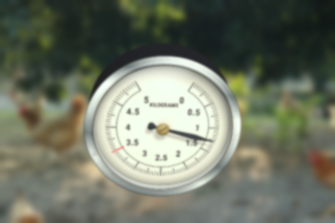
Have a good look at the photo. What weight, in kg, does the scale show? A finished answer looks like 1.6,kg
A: 1.25,kg
